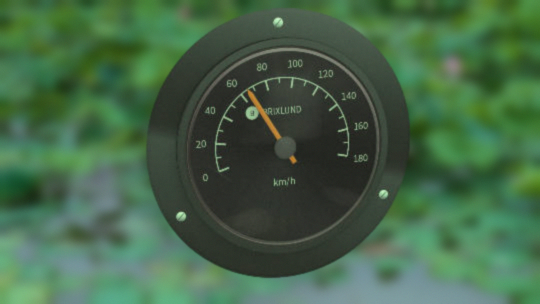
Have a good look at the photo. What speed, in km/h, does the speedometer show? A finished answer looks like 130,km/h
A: 65,km/h
